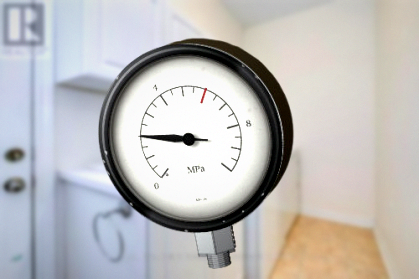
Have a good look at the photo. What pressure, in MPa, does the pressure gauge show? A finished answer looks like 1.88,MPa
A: 2,MPa
